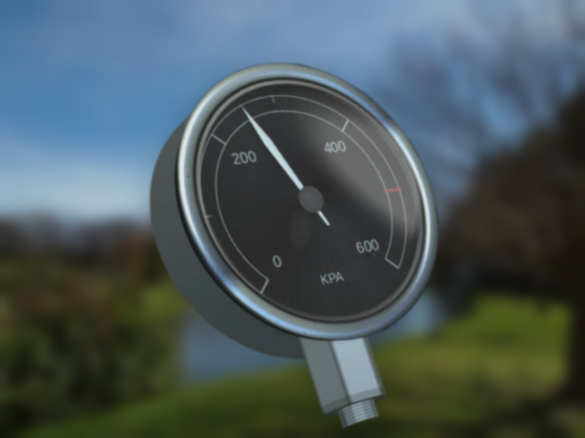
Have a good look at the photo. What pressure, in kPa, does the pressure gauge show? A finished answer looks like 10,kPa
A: 250,kPa
